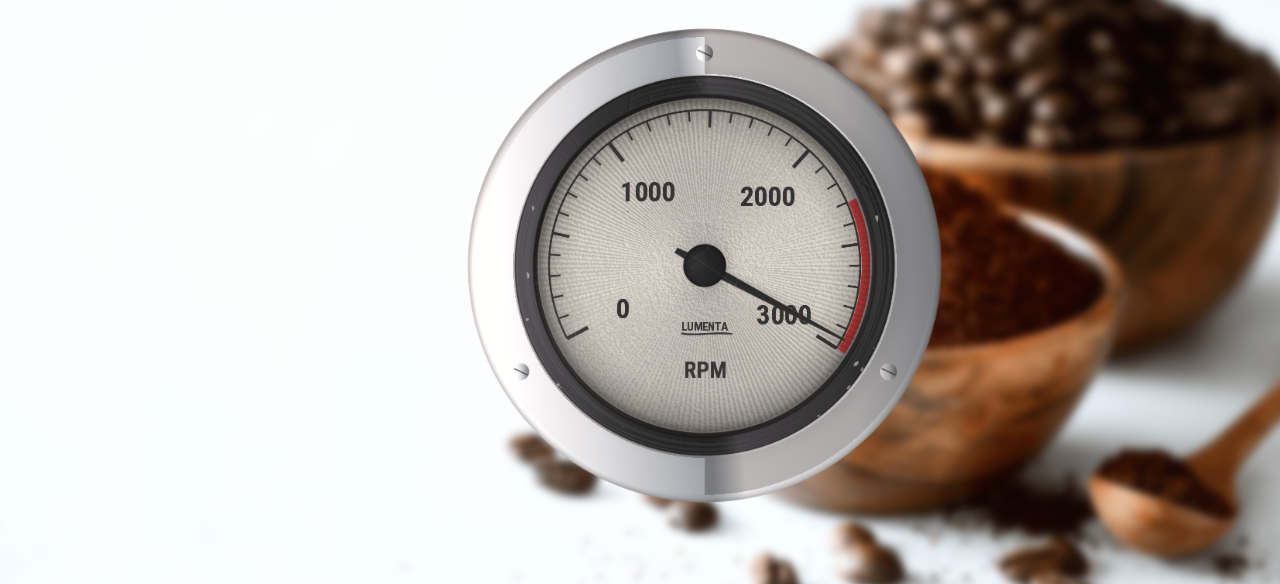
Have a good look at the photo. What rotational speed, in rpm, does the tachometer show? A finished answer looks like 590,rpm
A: 2950,rpm
